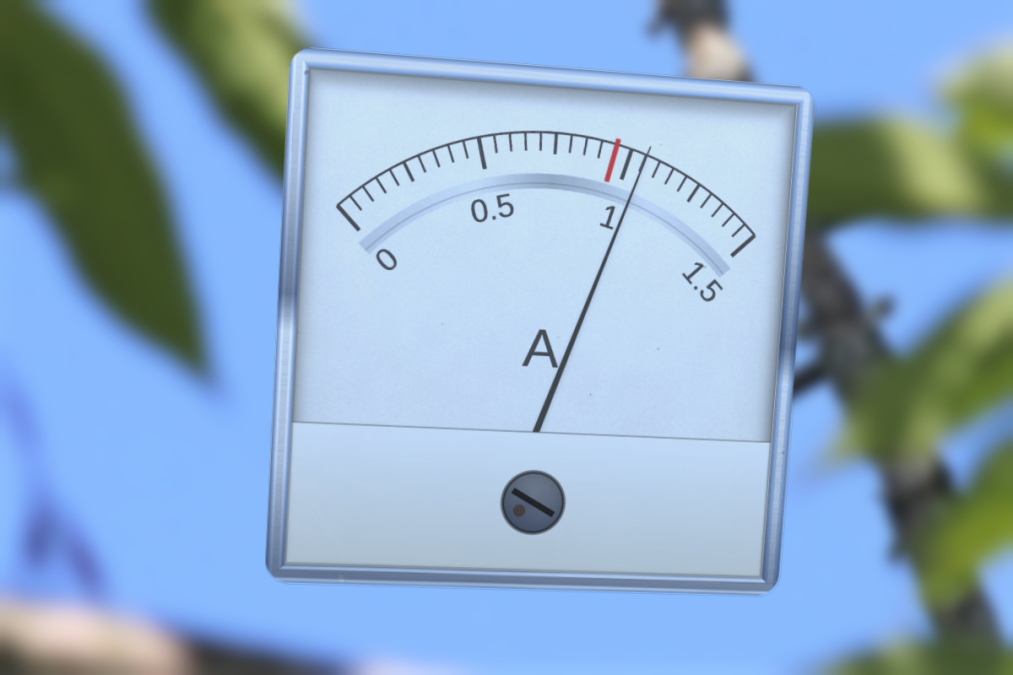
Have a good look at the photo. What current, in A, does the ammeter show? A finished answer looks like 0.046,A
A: 1.05,A
